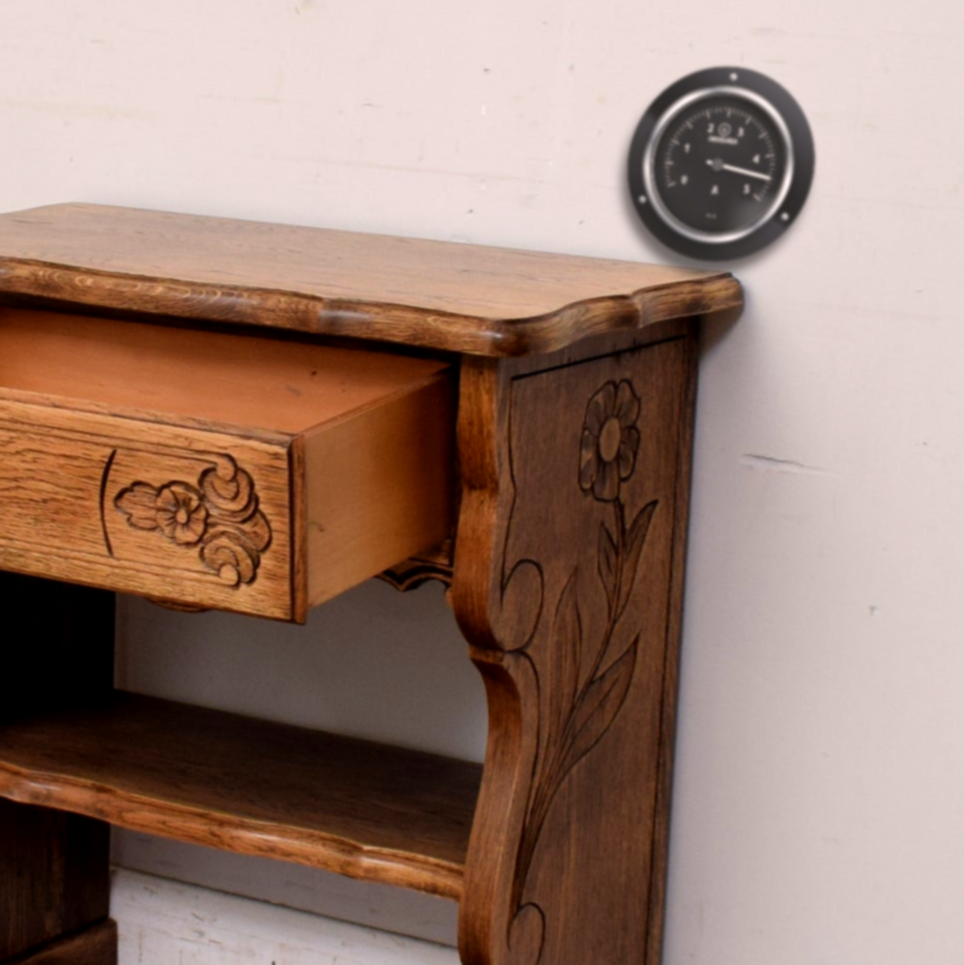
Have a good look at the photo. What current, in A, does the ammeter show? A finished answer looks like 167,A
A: 4.5,A
